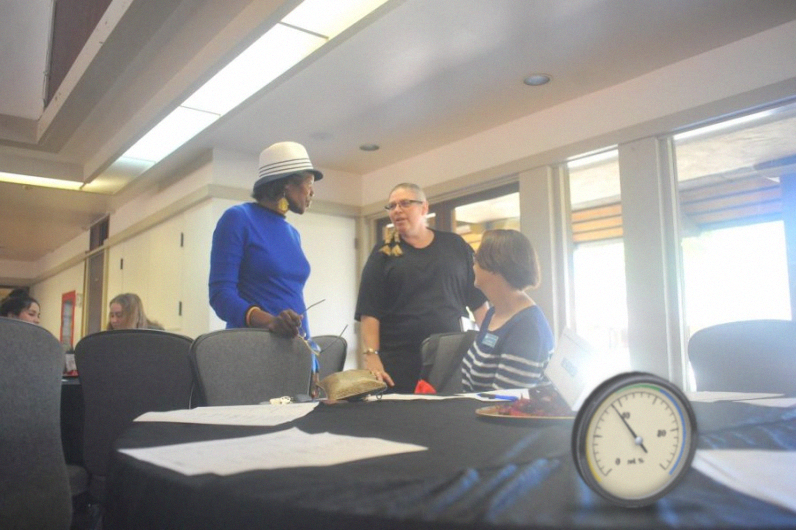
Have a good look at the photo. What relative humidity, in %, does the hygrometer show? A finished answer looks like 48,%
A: 36,%
